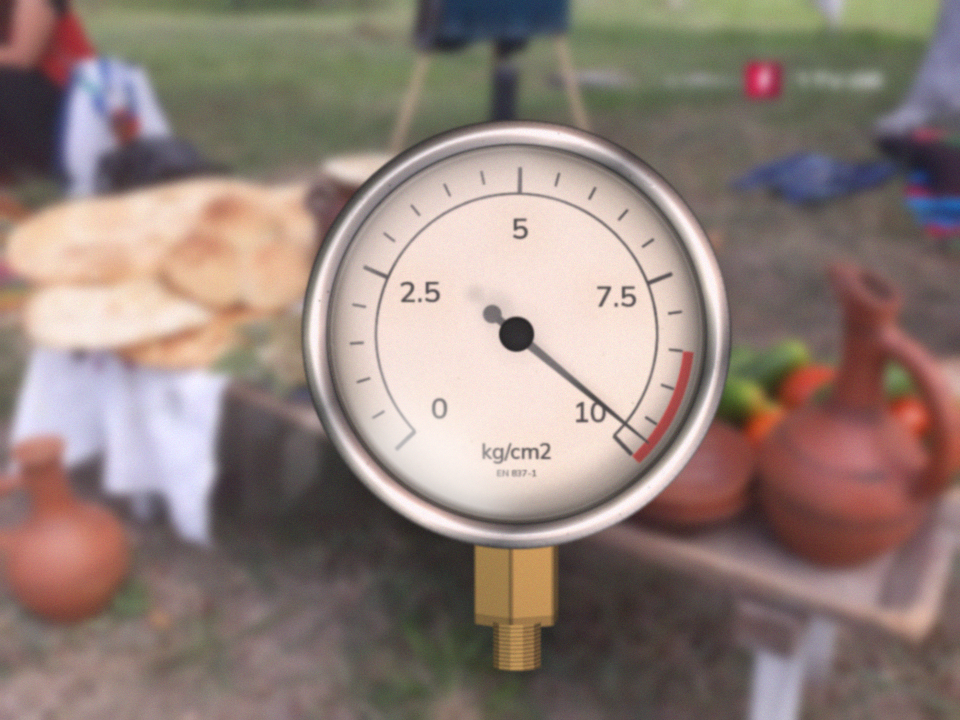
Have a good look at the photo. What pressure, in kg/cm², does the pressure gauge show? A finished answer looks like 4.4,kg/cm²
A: 9.75,kg/cm²
